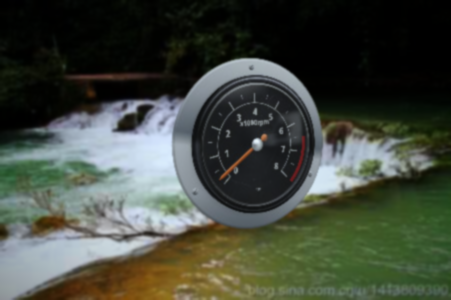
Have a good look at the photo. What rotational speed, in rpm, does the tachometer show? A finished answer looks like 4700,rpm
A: 250,rpm
